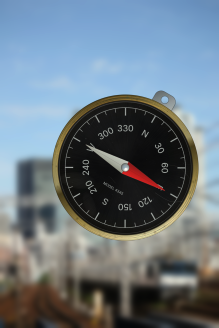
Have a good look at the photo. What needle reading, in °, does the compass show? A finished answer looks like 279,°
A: 90,°
